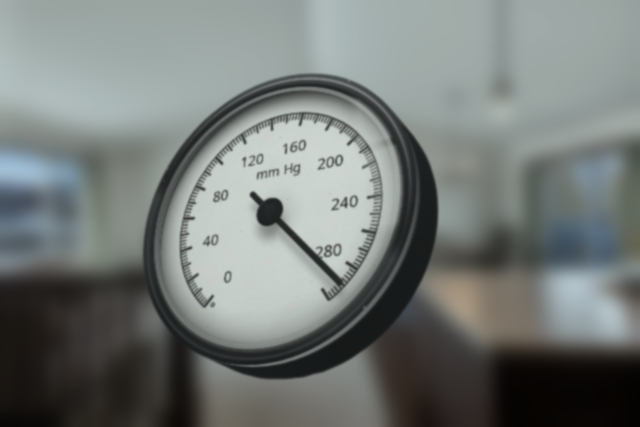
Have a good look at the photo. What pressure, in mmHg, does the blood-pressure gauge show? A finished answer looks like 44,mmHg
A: 290,mmHg
